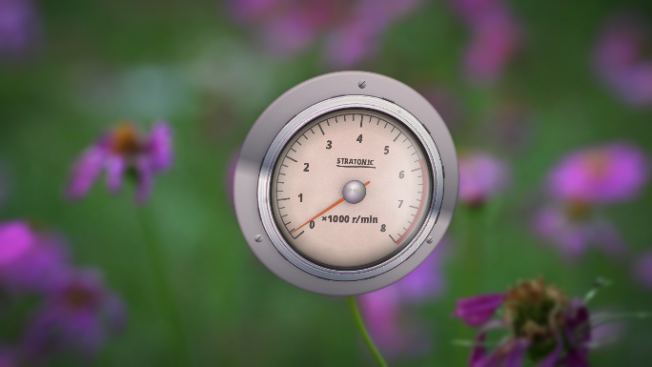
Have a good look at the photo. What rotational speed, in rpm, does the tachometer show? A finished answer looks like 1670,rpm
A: 200,rpm
